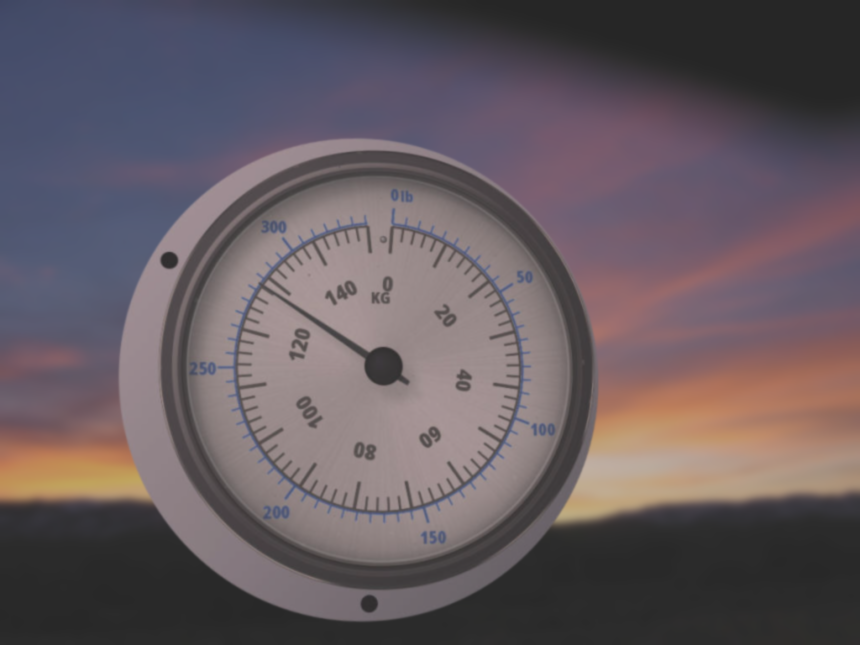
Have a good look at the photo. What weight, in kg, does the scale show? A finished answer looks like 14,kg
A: 128,kg
